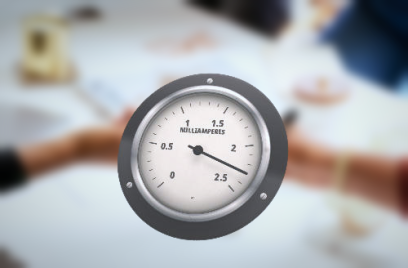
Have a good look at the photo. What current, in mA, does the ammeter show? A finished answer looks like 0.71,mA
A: 2.3,mA
